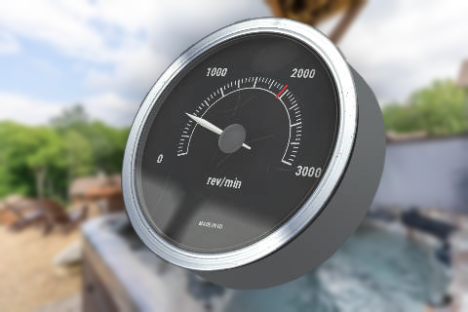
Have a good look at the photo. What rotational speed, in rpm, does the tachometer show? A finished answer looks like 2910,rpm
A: 500,rpm
